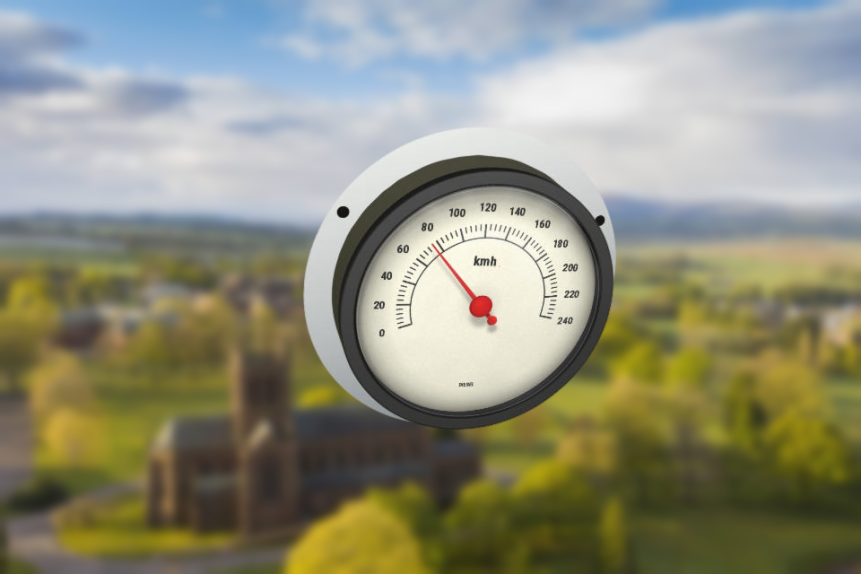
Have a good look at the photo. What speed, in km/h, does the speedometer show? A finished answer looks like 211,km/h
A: 76,km/h
